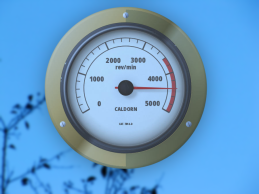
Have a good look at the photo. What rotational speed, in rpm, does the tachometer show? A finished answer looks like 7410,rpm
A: 4400,rpm
